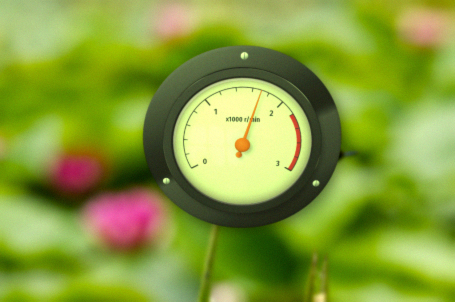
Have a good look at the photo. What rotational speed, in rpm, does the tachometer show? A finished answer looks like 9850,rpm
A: 1700,rpm
